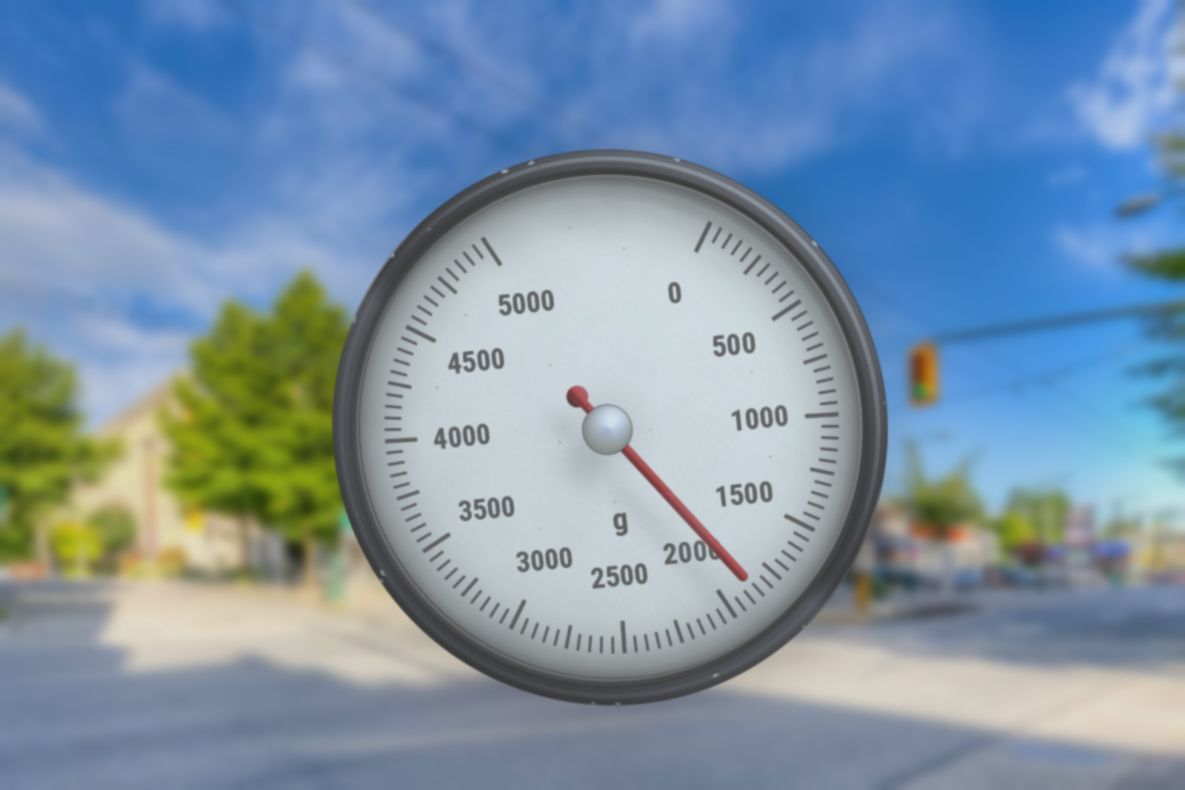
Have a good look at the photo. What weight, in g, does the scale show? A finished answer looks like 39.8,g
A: 1850,g
